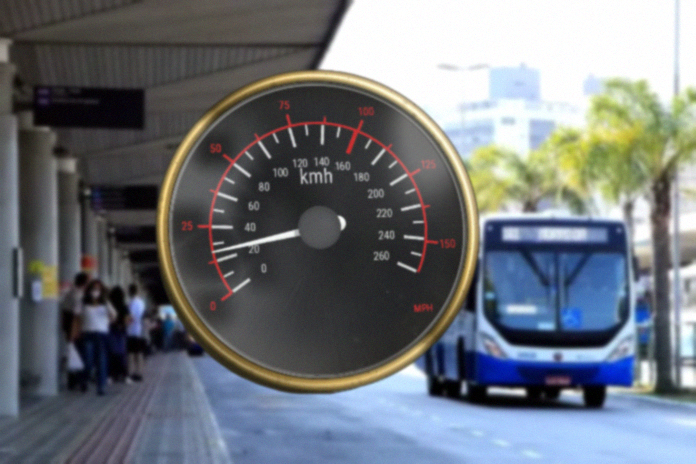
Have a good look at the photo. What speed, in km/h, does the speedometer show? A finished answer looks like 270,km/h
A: 25,km/h
